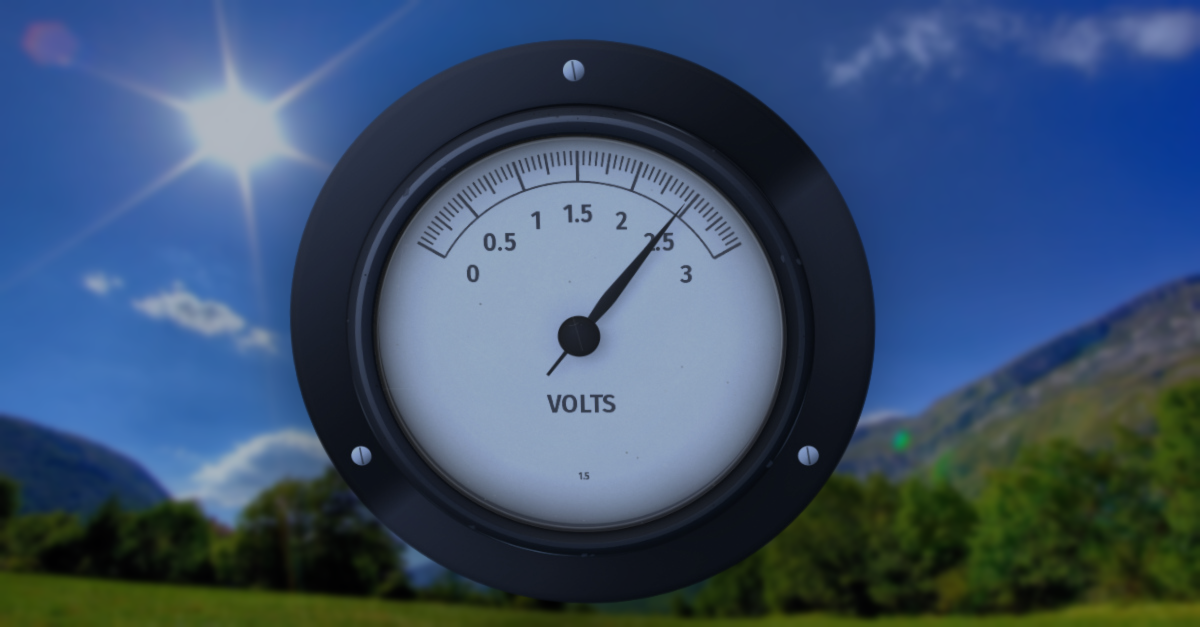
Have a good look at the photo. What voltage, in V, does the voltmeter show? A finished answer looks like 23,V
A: 2.45,V
